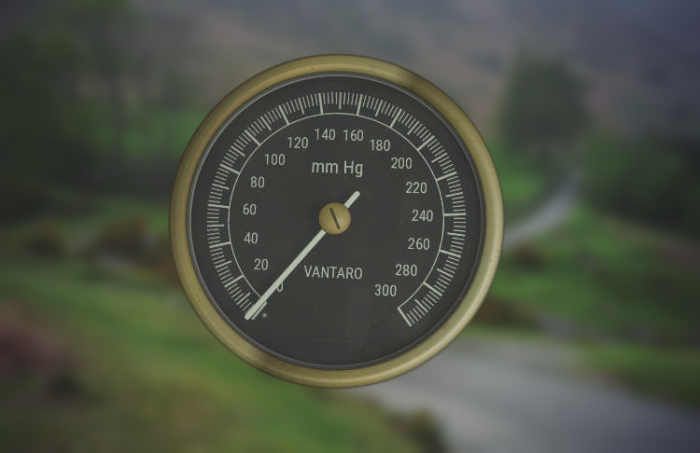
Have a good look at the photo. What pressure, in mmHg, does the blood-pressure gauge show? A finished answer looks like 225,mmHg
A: 2,mmHg
